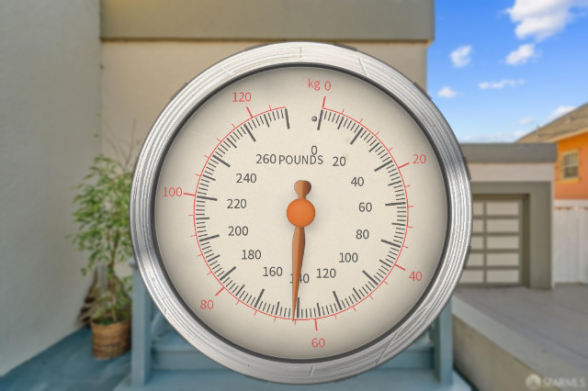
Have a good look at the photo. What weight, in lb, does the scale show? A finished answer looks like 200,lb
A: 142,lb
